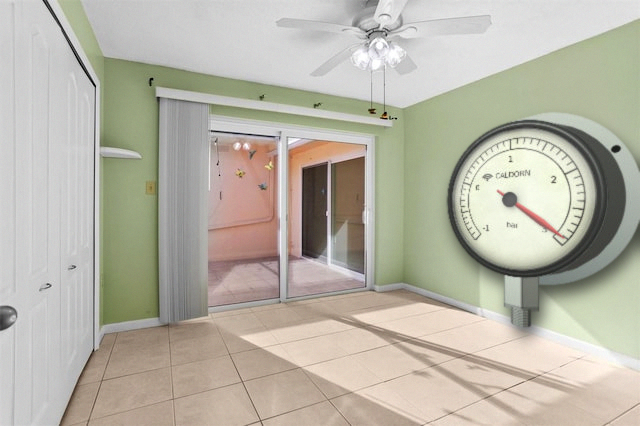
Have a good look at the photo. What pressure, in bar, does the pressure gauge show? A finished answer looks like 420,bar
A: 2.9,bar
